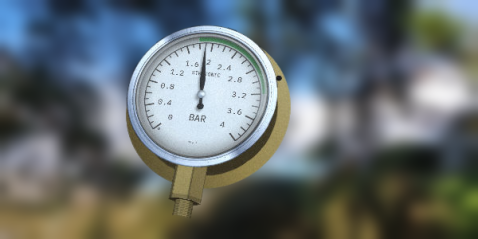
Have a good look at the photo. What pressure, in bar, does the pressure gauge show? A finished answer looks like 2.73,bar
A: 1.9,bar
